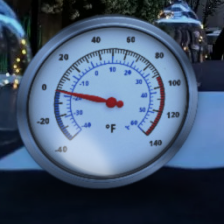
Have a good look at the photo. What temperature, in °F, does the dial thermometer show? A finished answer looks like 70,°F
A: 0,°F
